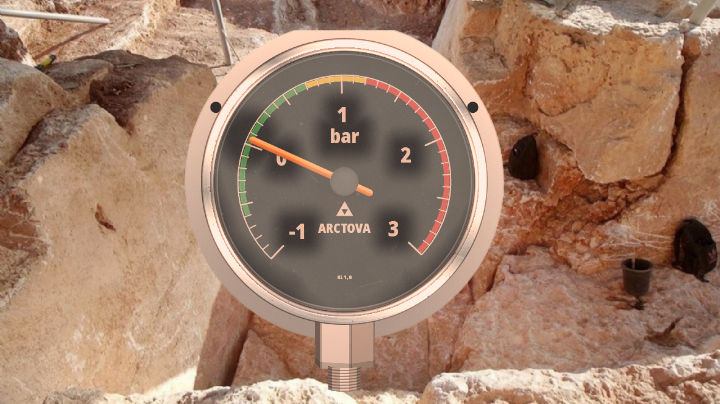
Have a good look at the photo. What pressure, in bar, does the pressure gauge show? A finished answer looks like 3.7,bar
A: 0.05,bar
